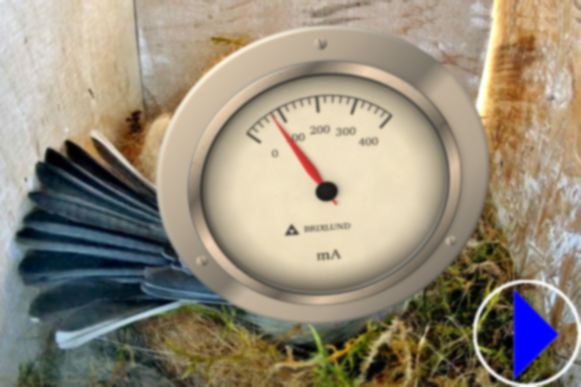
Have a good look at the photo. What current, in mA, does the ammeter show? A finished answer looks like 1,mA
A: 80,mA
